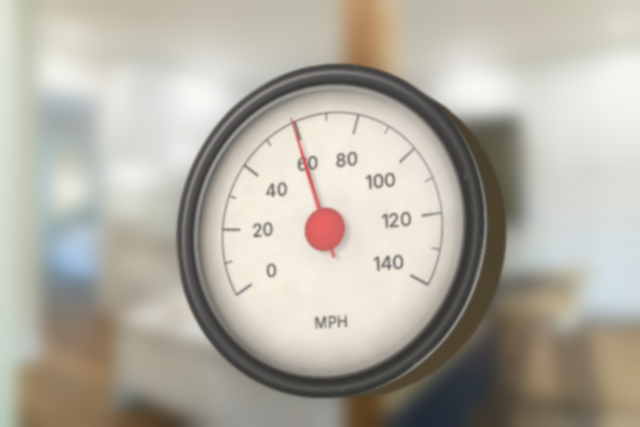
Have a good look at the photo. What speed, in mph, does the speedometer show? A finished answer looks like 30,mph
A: 60,mph
